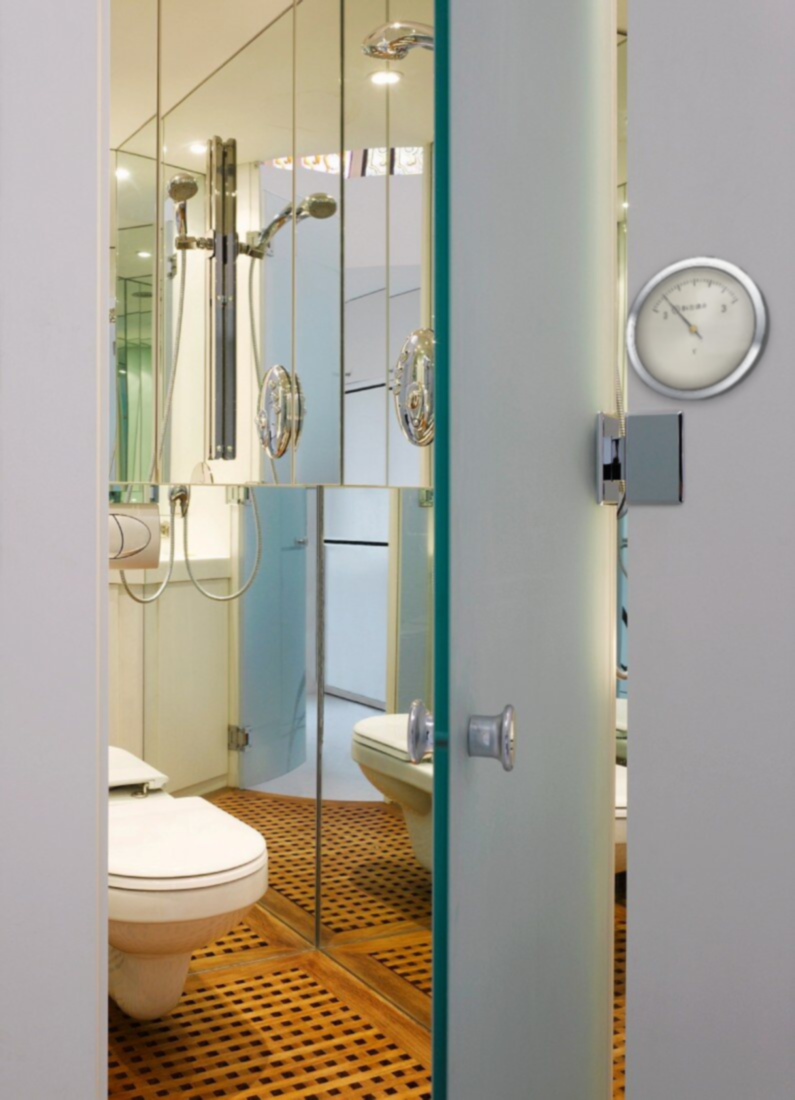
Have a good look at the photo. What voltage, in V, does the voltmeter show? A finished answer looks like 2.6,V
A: 0.5,V
